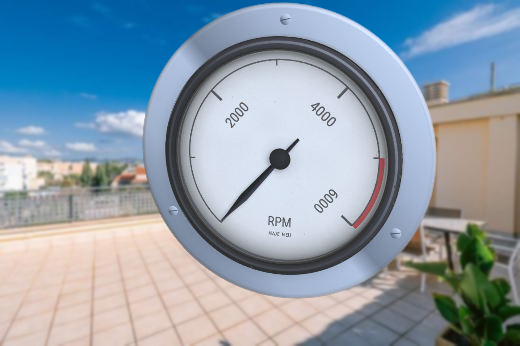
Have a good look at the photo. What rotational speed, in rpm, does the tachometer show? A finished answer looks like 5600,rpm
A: 0,rpm
